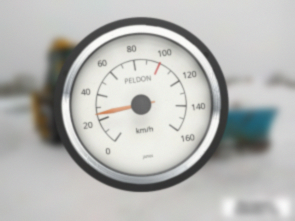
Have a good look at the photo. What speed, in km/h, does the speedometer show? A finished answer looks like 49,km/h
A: 25,km/h
